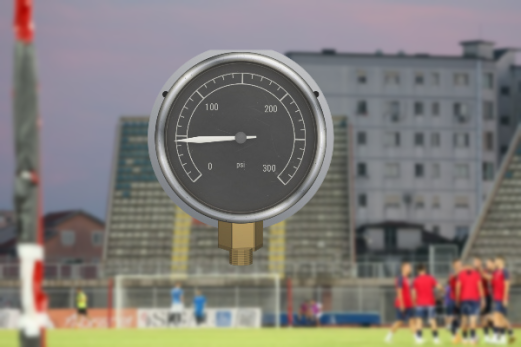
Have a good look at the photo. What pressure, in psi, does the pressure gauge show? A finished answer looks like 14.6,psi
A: 45,psi
